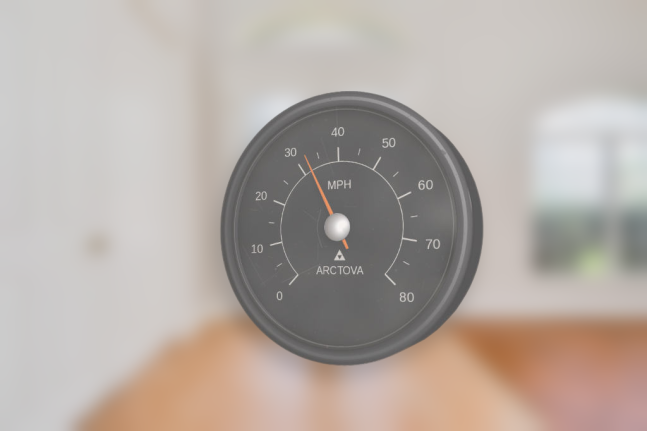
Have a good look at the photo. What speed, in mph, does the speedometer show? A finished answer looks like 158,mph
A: 32.5,mph
